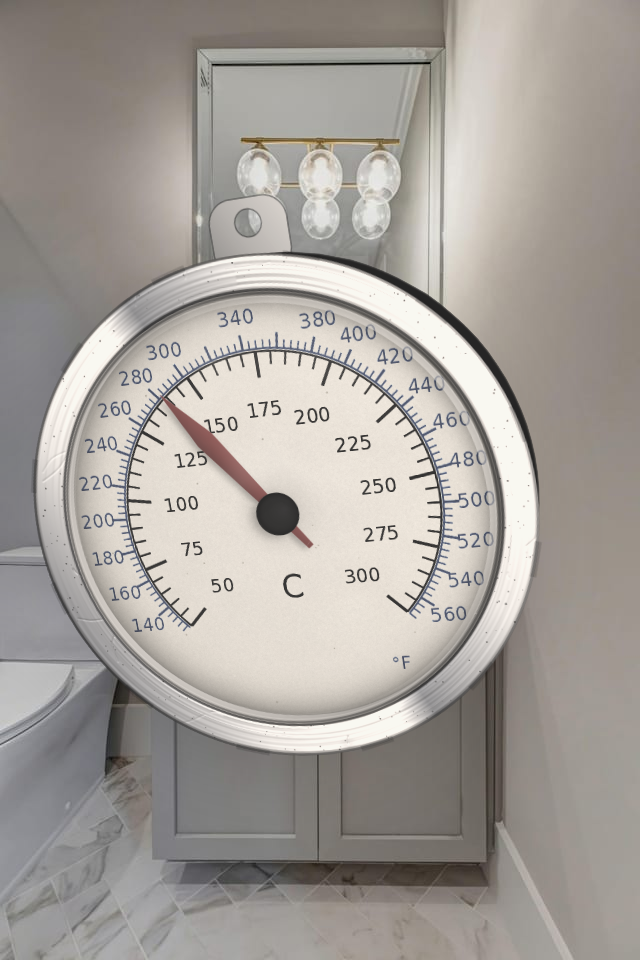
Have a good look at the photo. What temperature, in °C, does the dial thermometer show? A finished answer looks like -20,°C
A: 140,°C
